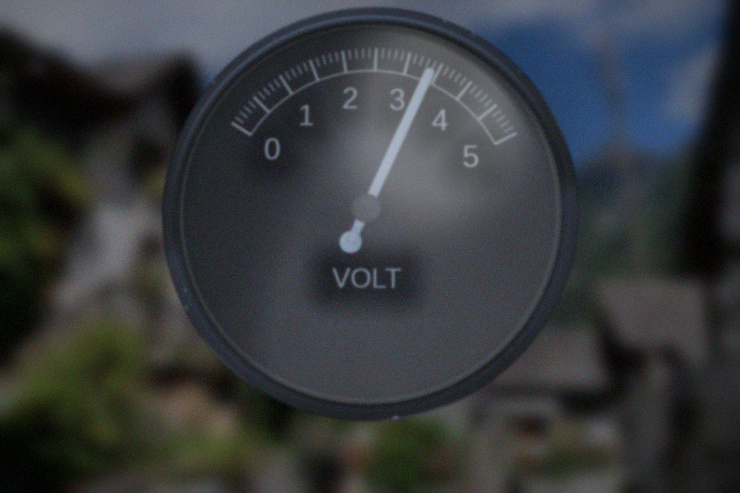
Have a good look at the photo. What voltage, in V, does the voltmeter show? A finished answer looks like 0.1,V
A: 3.4,V
